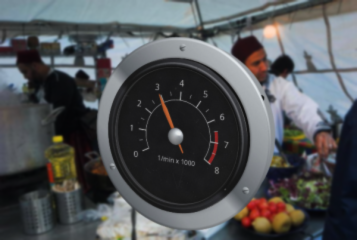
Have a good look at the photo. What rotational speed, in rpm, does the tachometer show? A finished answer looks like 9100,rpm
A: 3000,rpm
